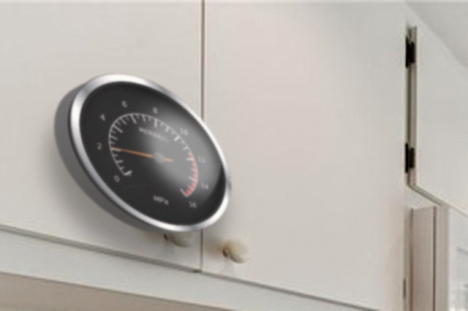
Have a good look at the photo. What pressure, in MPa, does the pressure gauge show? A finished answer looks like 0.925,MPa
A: 2,MPa
